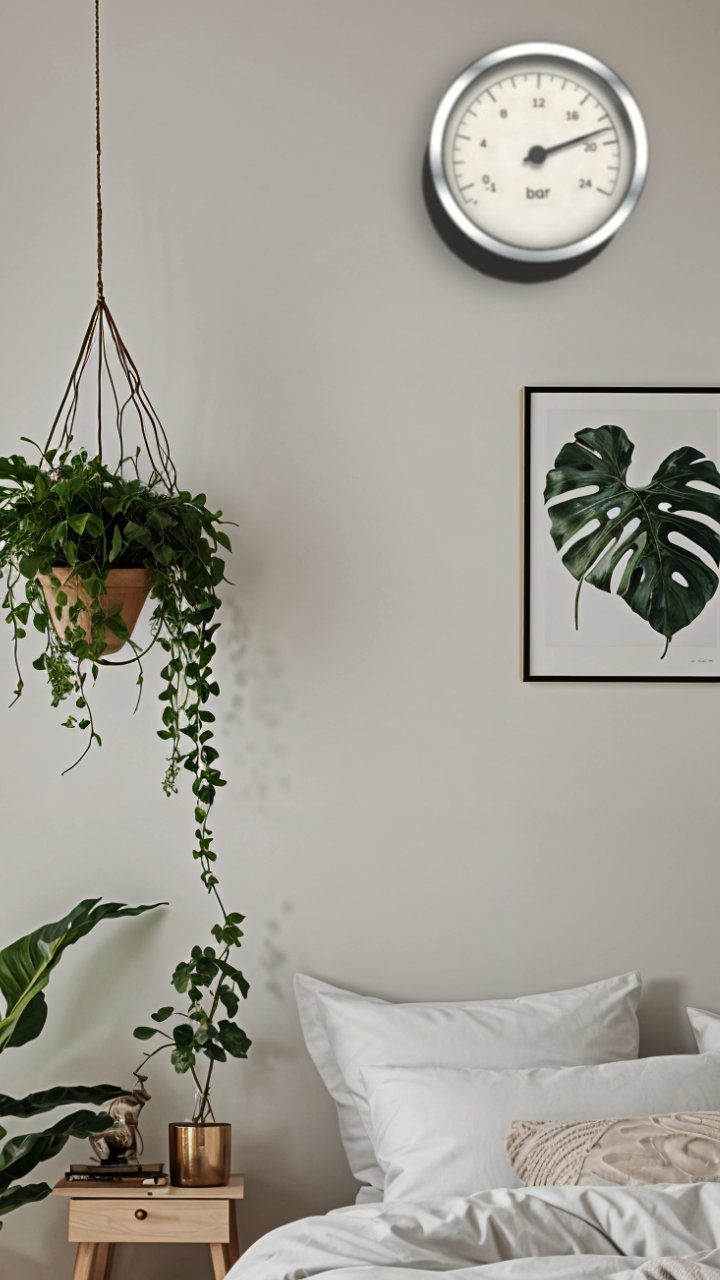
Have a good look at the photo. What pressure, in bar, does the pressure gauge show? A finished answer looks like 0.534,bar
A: 19,bar
